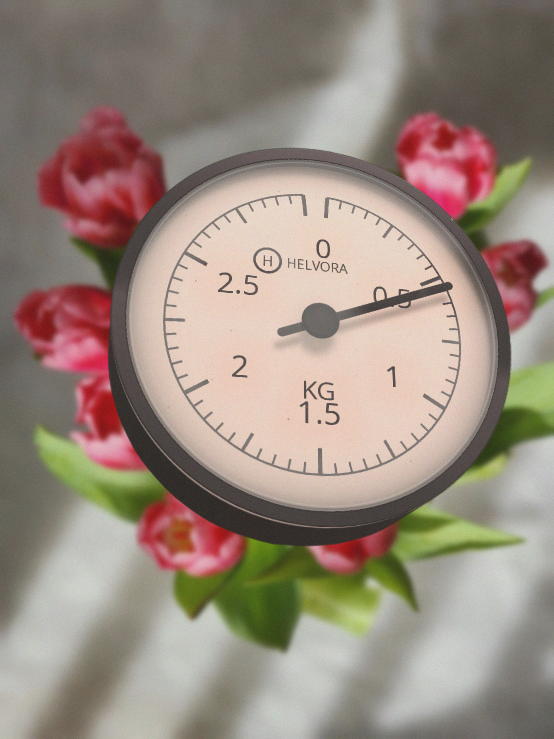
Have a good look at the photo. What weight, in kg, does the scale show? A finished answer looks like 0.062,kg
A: 0.55,kg
